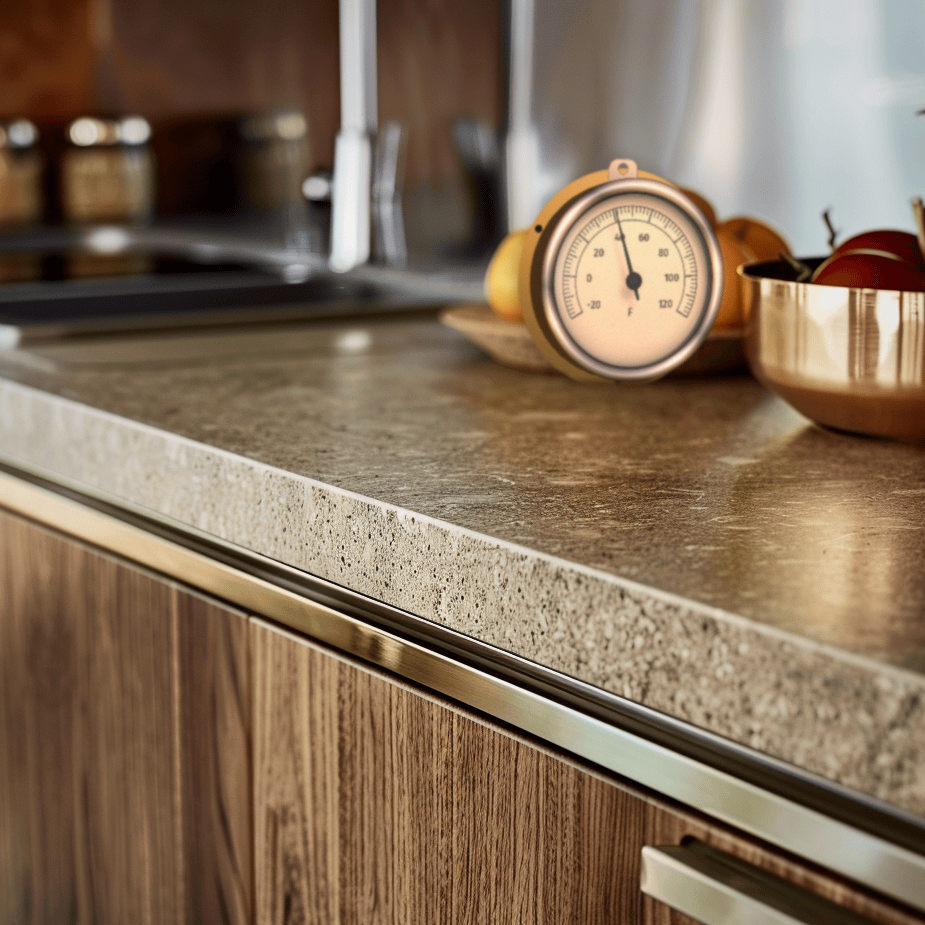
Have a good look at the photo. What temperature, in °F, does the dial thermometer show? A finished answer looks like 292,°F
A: 40,°F
